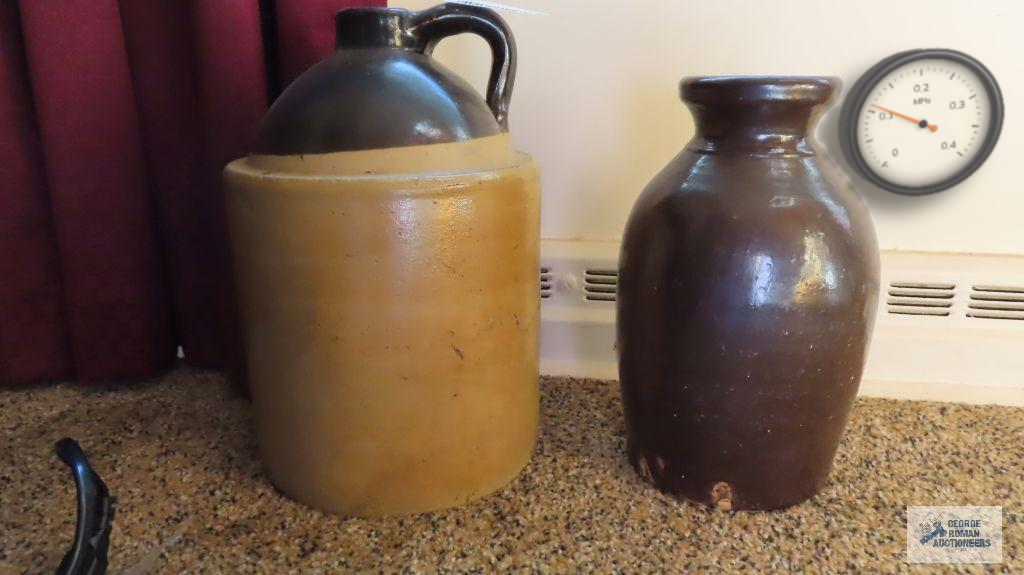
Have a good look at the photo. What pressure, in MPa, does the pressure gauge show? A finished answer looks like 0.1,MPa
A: 0.11,MPa
